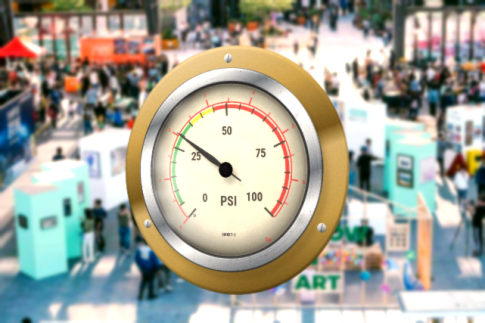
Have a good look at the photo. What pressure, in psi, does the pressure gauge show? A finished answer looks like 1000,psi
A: 30,psi
